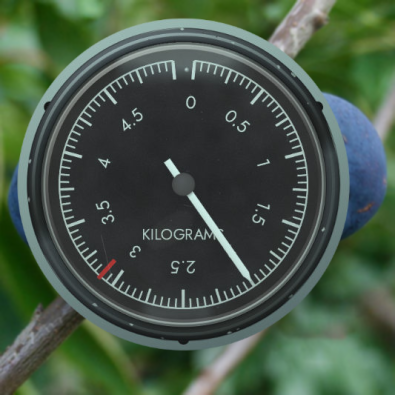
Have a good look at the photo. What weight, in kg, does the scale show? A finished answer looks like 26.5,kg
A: 2,kg
